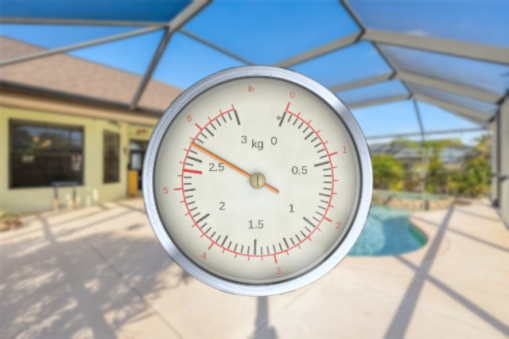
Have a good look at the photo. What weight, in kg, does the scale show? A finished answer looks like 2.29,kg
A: 2.6,kg
